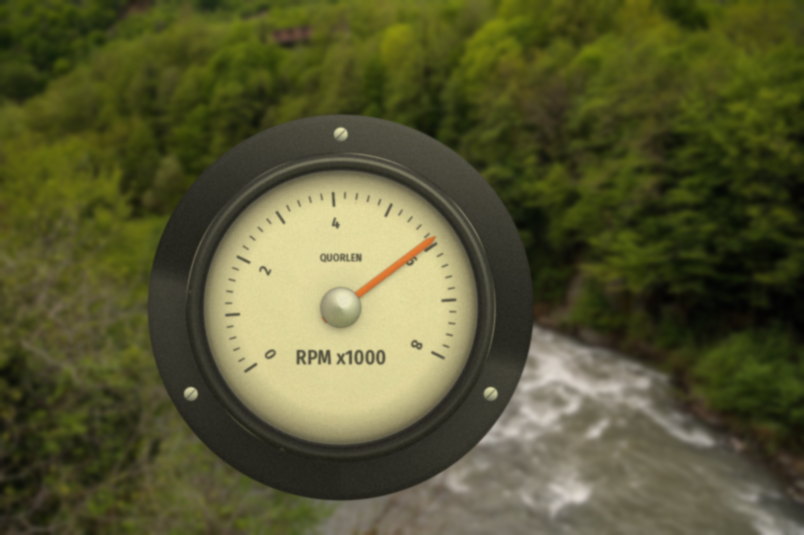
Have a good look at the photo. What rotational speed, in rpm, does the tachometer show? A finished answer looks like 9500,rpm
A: 5900,rpm
